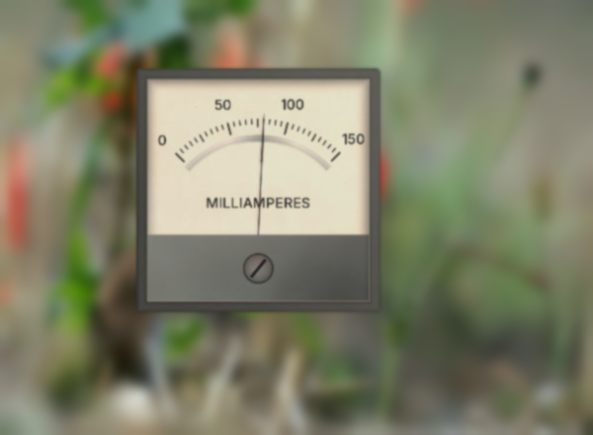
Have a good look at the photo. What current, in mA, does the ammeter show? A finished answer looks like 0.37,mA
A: 80,mA
